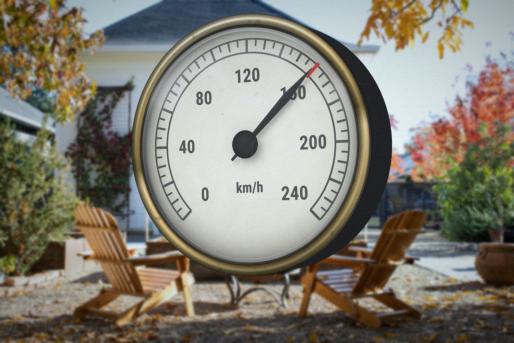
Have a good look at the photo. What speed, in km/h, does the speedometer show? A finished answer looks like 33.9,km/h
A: 160,km/h
